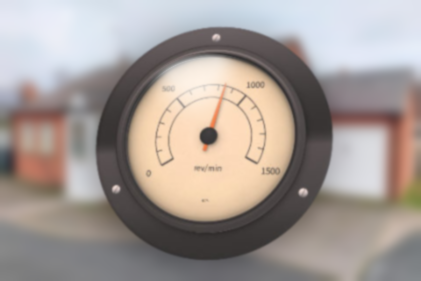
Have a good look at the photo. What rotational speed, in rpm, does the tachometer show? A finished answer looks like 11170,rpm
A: 850,rpm
